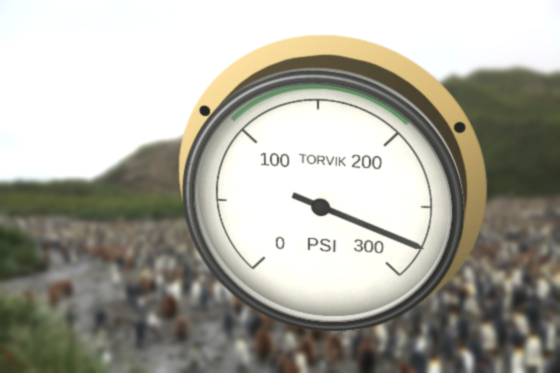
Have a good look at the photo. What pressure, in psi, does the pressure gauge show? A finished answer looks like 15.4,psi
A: 275,psi
